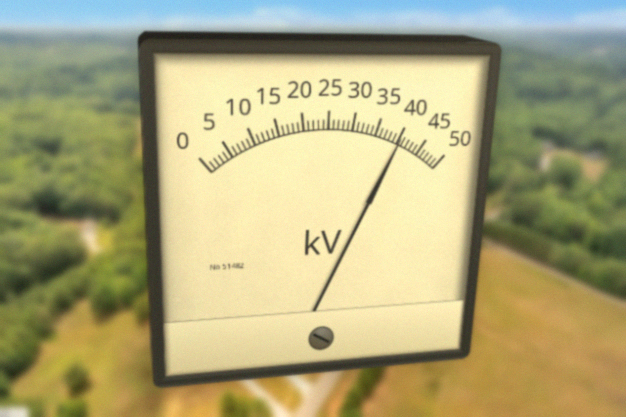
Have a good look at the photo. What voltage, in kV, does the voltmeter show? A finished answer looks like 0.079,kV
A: 40,kV
